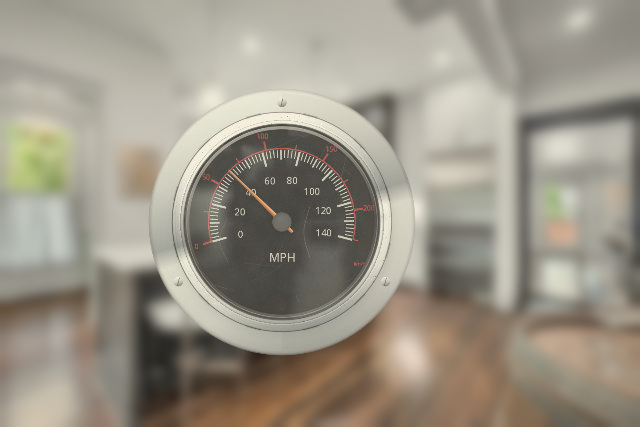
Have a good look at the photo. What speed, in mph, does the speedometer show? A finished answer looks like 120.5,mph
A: 40,mph
